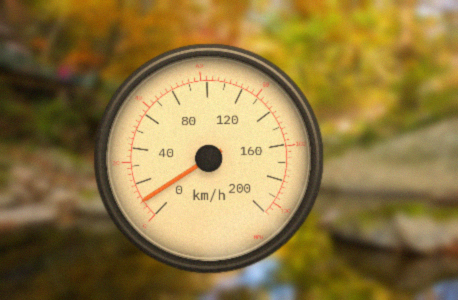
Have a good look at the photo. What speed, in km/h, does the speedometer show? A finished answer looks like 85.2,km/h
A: 10,km/h
